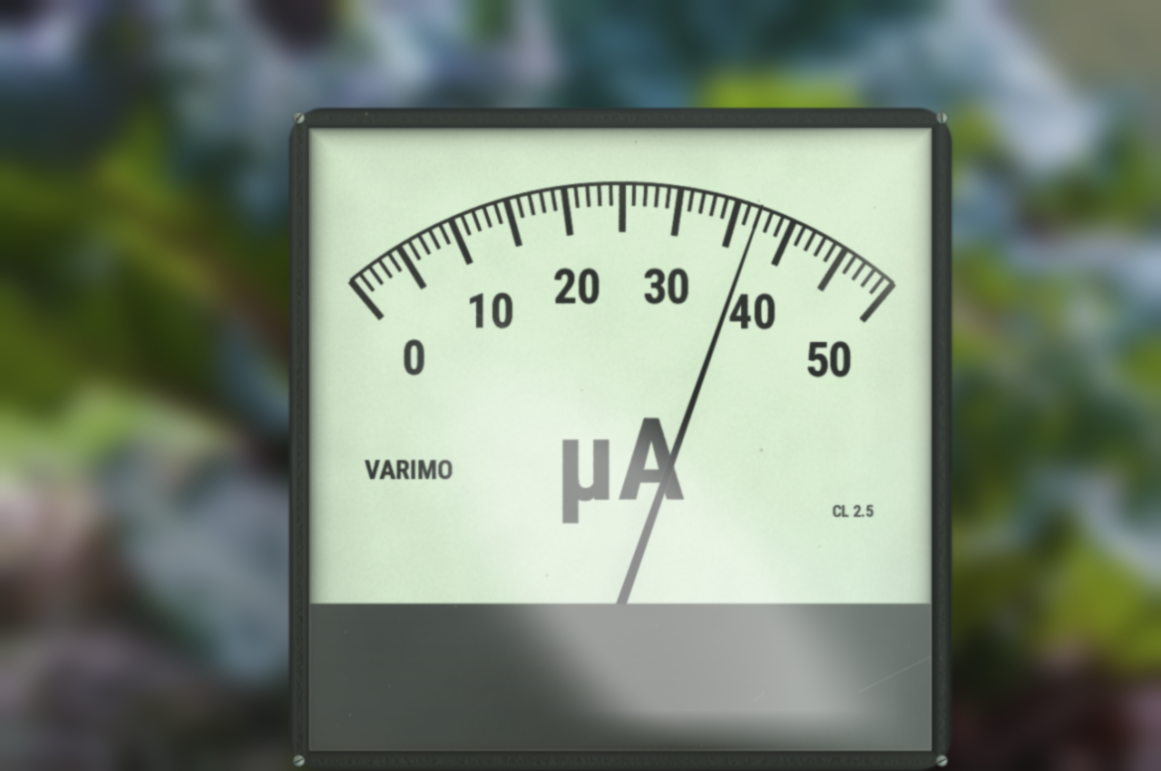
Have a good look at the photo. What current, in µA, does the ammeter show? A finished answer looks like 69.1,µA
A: 37,µA
